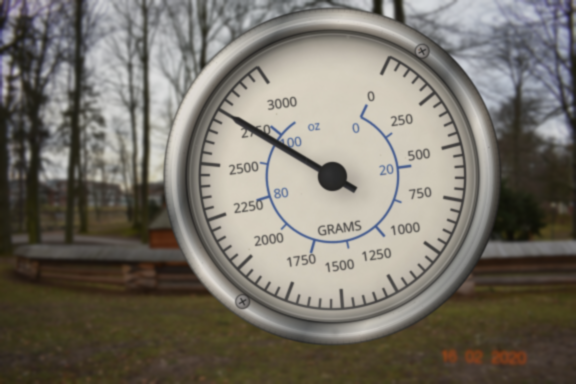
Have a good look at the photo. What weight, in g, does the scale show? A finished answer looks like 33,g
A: 2750,g
